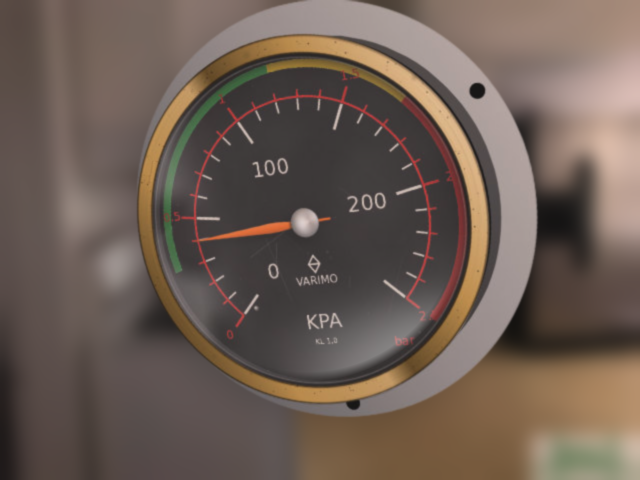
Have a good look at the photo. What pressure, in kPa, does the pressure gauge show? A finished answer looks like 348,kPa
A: 40,kPa
